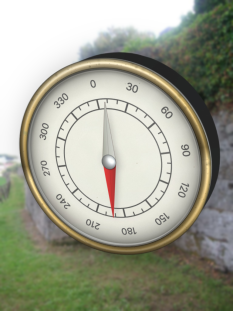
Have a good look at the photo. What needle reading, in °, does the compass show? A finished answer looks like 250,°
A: 190,°
